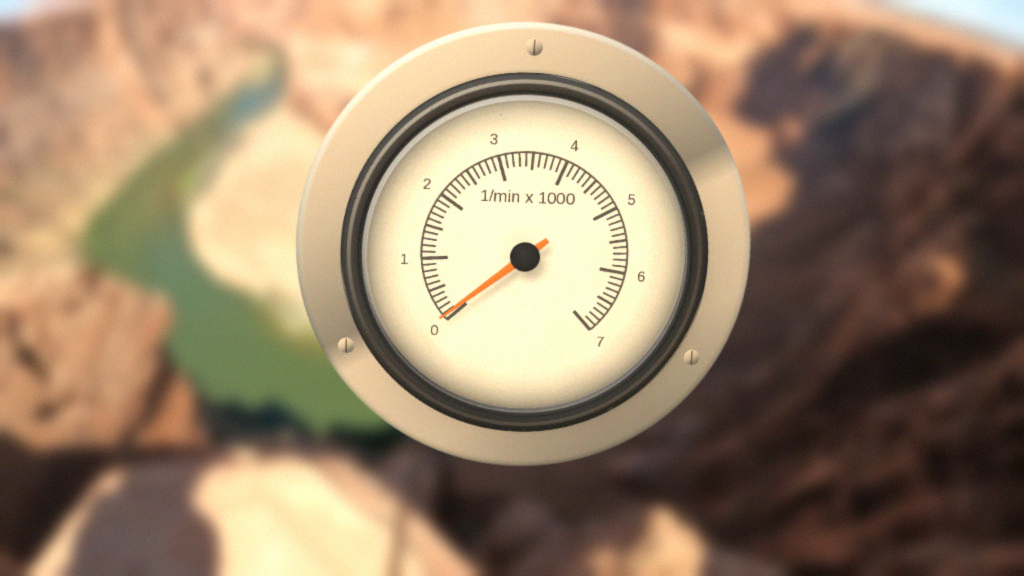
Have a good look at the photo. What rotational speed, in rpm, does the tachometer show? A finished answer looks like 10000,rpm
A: 100,rpm
